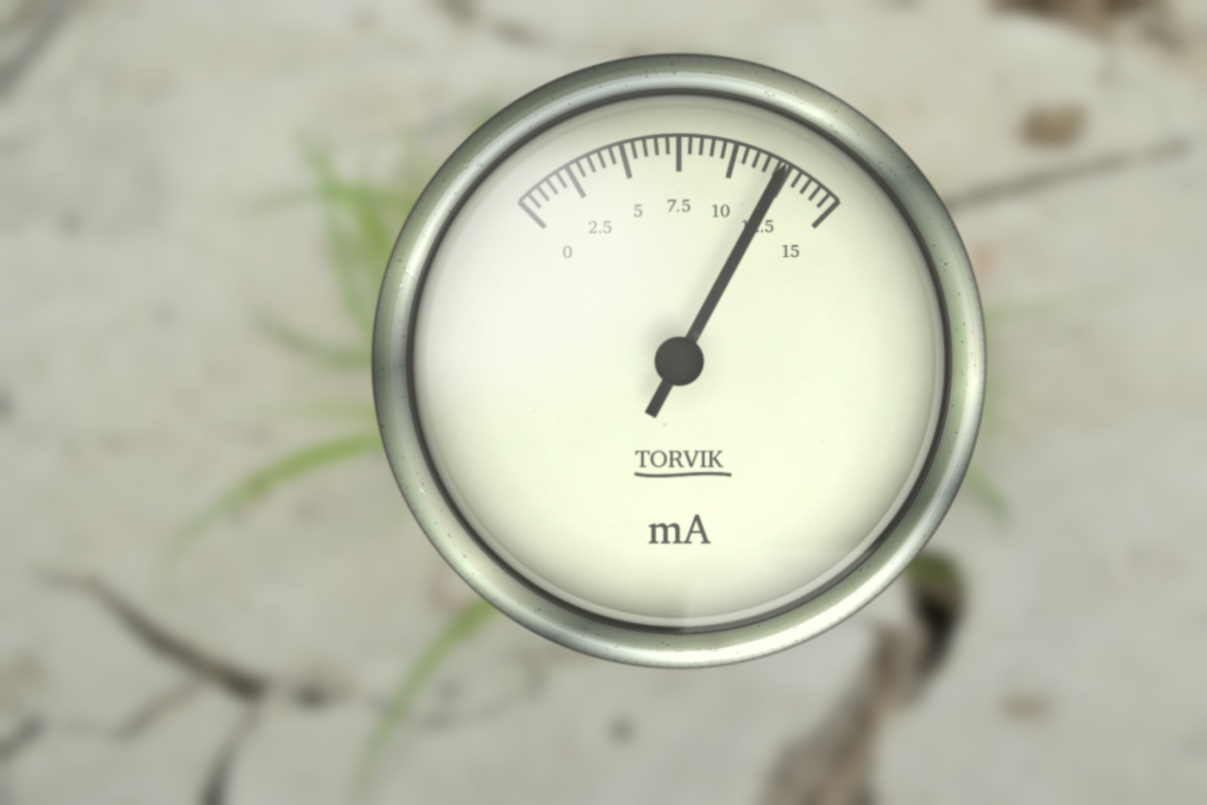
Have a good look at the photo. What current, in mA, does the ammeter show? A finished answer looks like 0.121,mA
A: 12.25,mA
